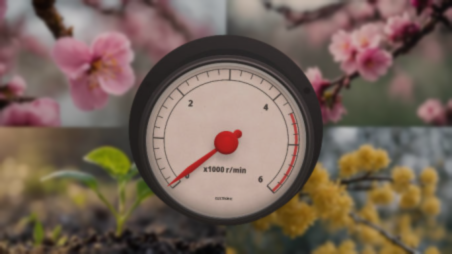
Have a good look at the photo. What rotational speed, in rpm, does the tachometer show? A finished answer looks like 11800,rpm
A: 100,rpm
